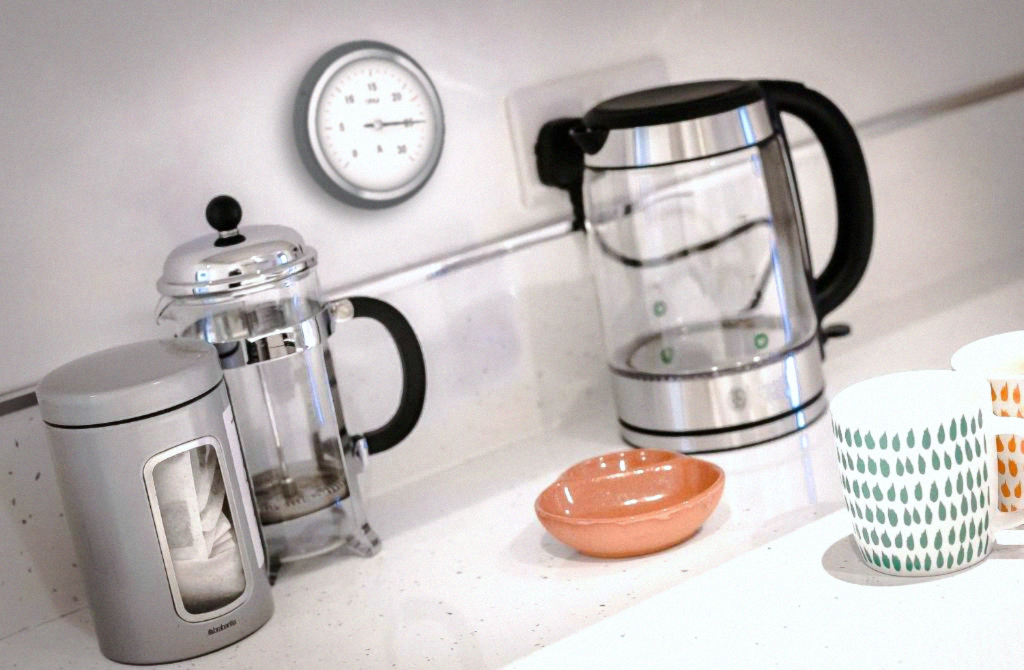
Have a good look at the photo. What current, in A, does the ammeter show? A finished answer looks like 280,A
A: 25,A
